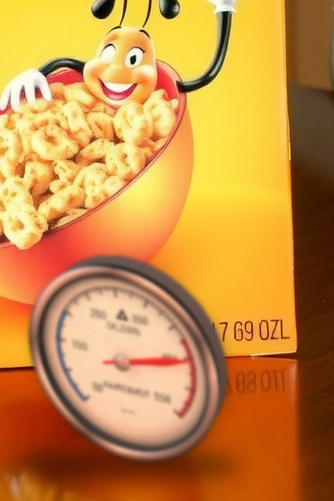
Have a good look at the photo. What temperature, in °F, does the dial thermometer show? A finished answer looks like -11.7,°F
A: 450,°F
